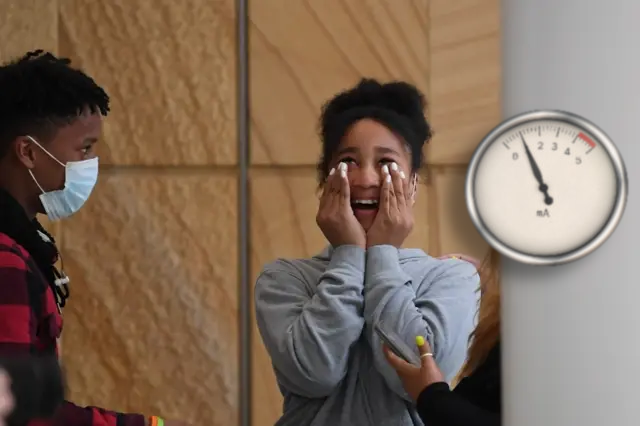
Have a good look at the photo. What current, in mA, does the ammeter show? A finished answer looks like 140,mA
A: 1,mA
